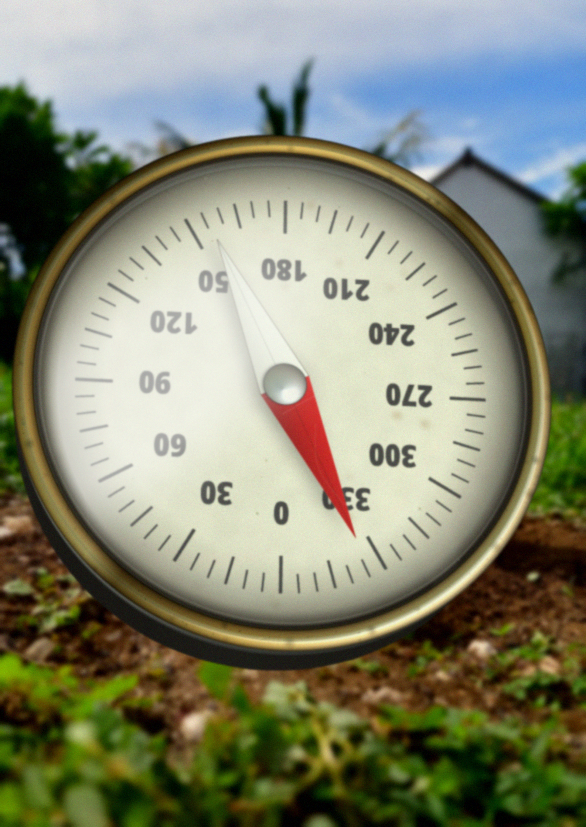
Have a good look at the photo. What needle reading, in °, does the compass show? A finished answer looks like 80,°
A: 335,°
